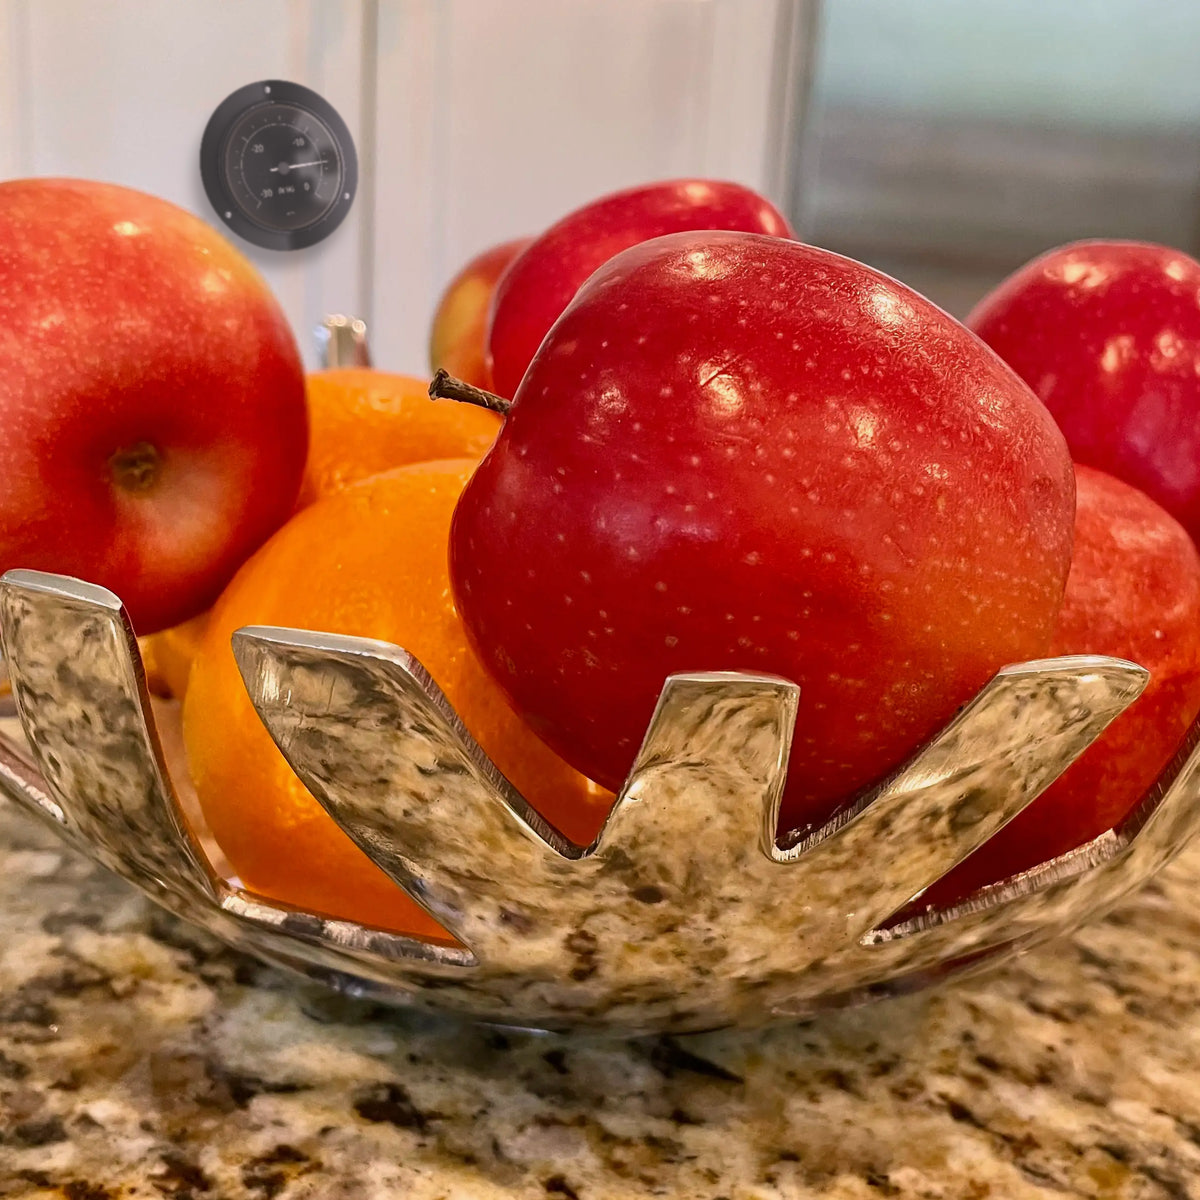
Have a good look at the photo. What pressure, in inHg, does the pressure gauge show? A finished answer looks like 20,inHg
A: -5,inHg
